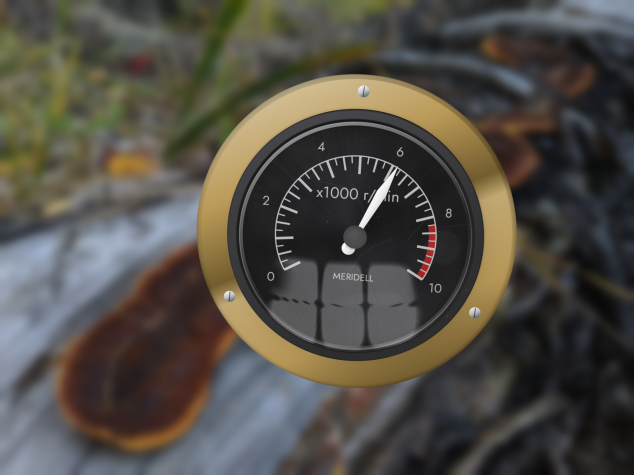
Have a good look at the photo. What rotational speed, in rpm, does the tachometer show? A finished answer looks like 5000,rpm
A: 6125,rpm
